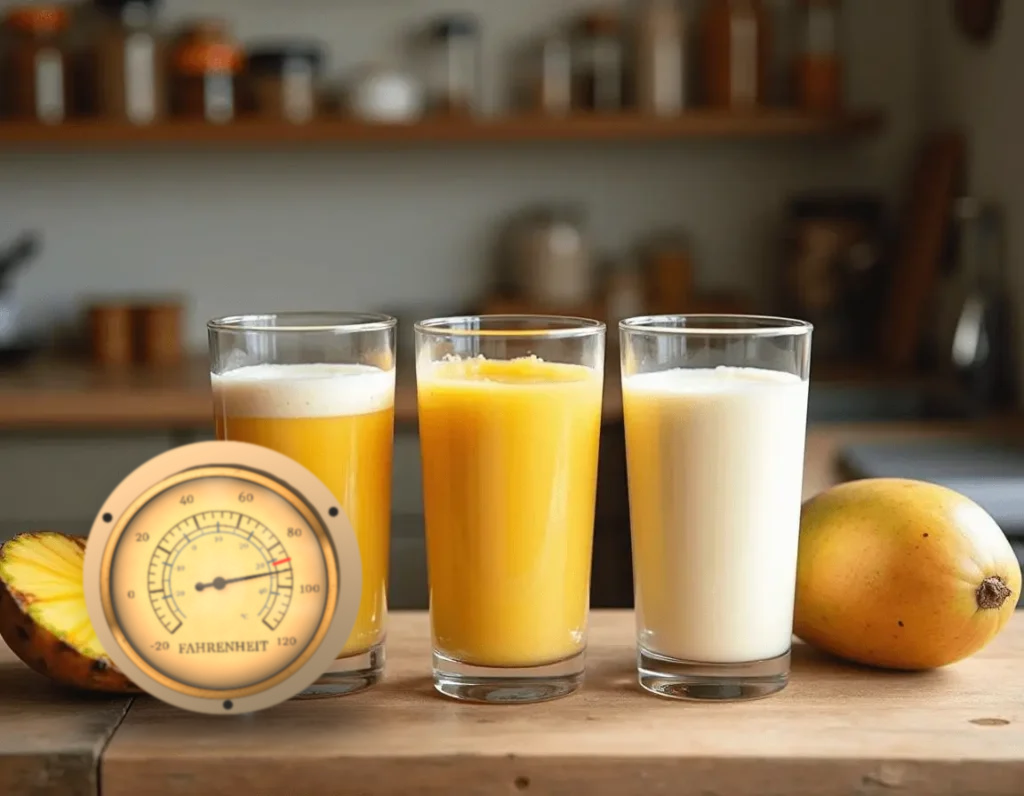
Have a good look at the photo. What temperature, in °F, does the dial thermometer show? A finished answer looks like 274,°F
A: 92,°F
